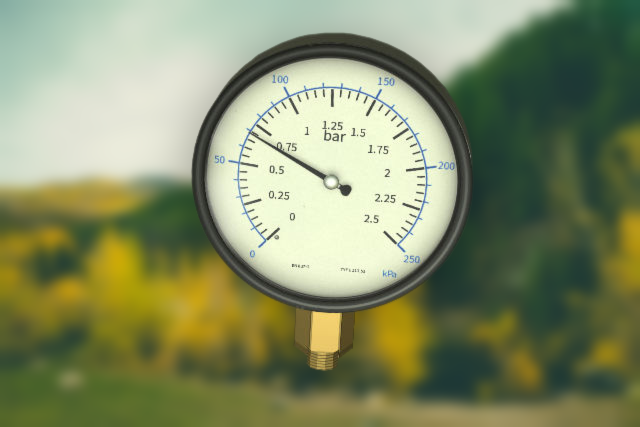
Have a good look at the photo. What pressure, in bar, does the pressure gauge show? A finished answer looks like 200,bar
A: 0.7,bar
